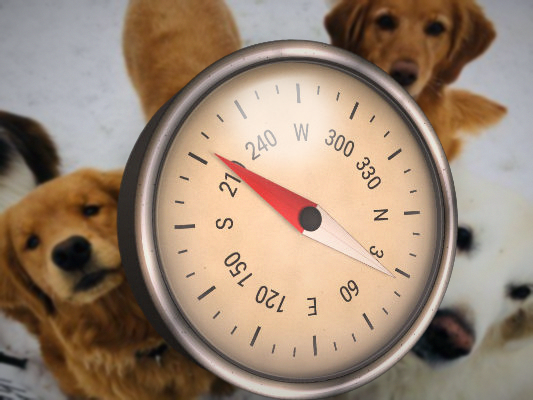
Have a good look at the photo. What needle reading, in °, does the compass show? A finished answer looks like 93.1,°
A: 215,°
